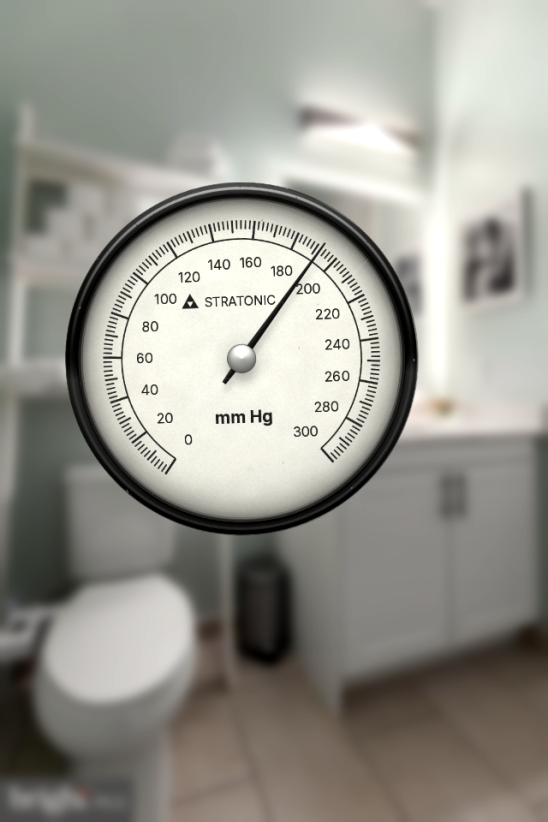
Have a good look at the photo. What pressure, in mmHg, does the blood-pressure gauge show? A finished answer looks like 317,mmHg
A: 192,mmHg
